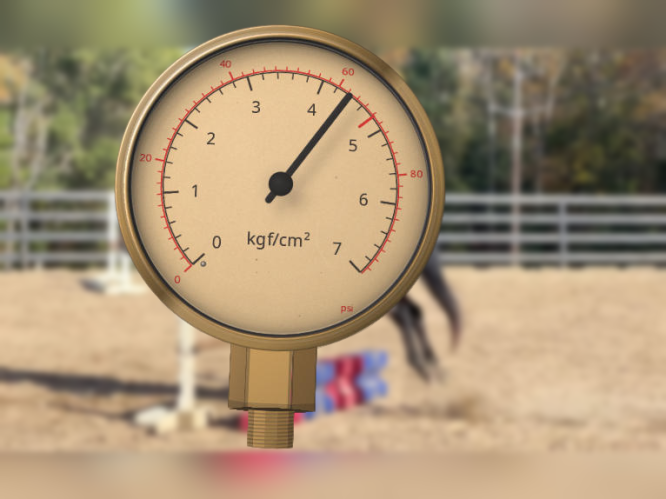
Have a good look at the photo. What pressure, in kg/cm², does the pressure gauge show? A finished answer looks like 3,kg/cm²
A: 4.4,kg/cm²
